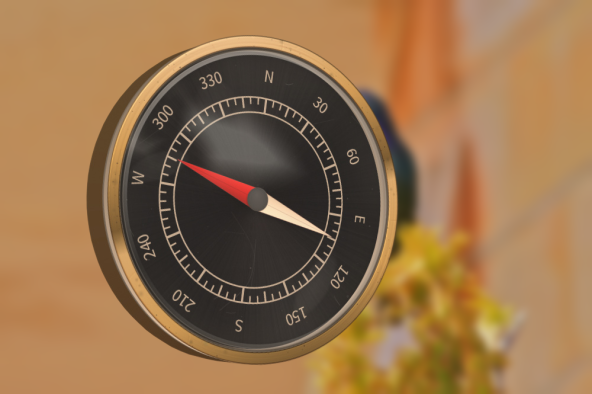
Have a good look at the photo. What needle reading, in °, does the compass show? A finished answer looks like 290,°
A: 285,°
